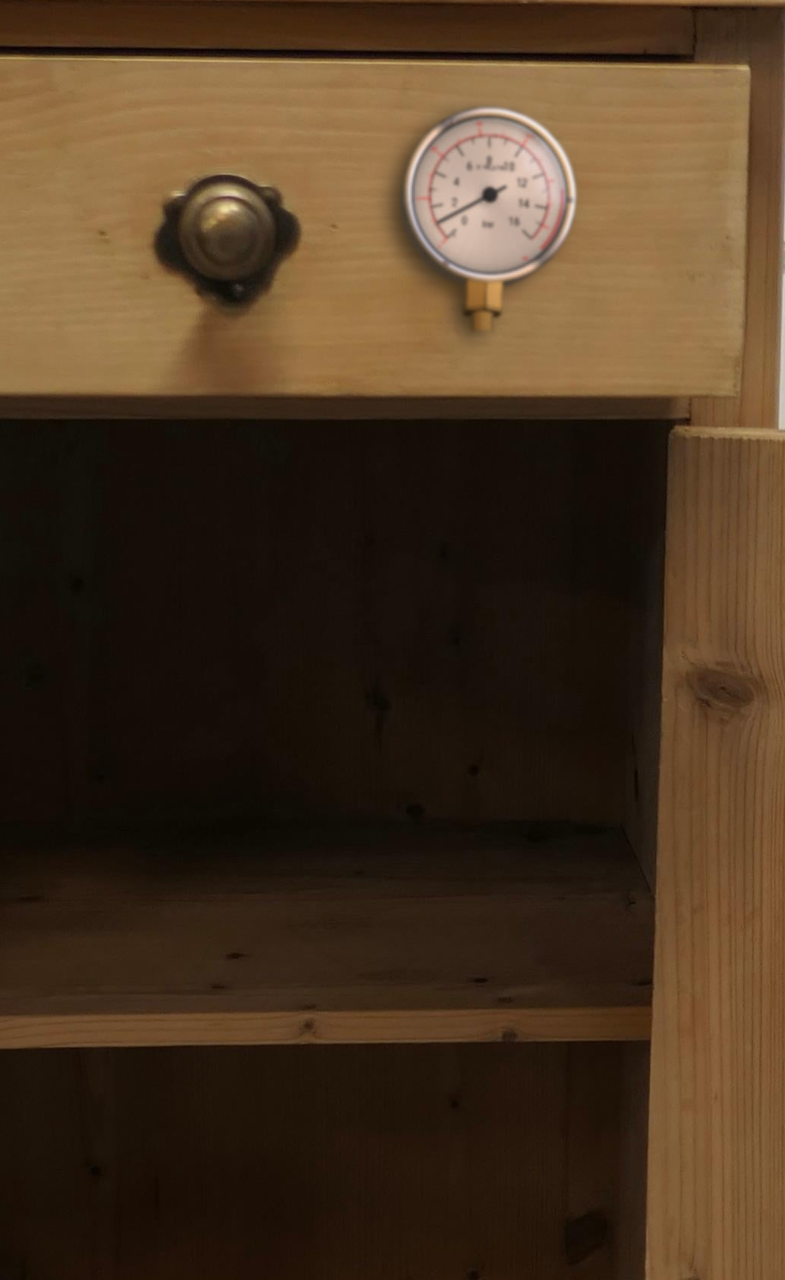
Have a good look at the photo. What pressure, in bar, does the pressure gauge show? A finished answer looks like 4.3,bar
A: 1,bar
